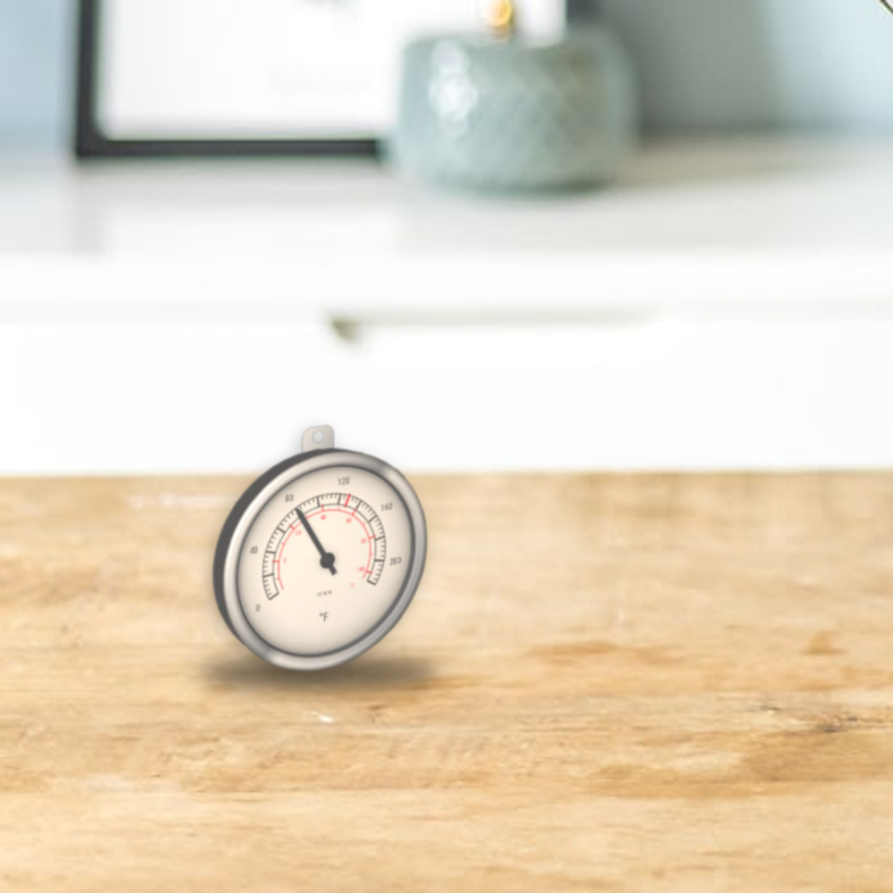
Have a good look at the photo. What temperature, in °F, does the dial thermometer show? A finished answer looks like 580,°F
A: 80,°F
